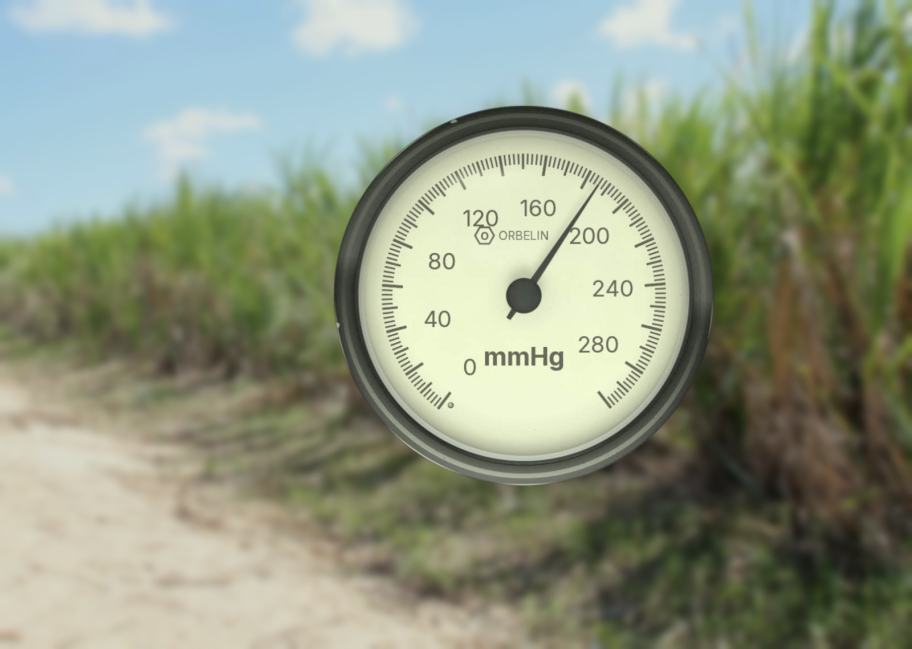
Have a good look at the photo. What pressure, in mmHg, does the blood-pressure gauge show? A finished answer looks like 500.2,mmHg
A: 186,mmHg
